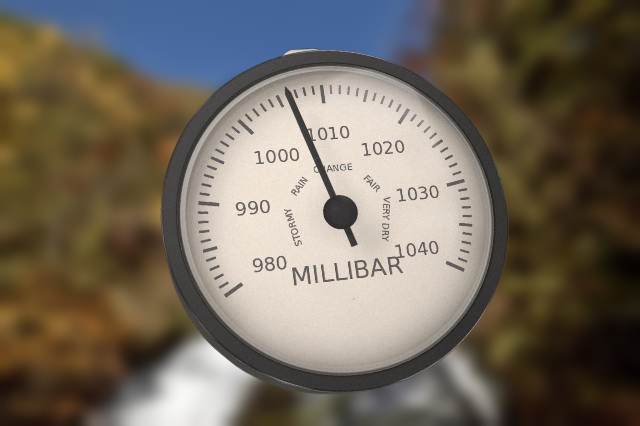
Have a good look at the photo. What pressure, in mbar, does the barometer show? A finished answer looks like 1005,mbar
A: 1006,mbar
